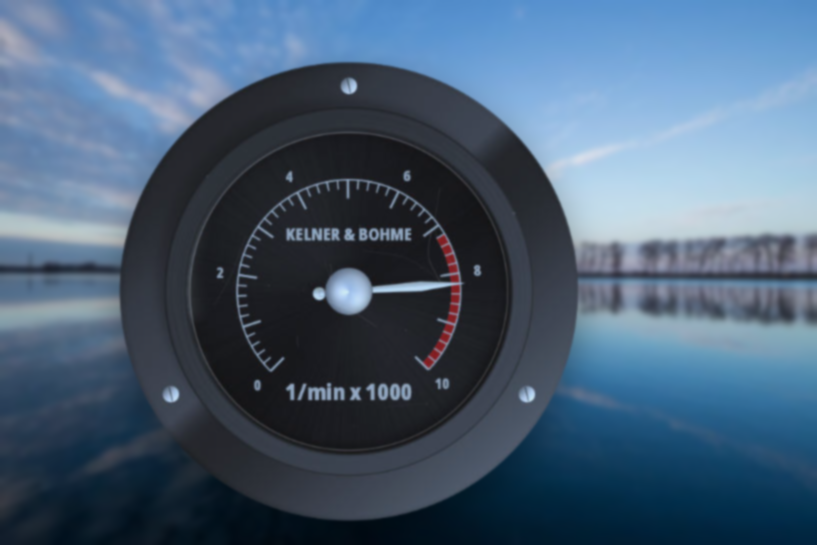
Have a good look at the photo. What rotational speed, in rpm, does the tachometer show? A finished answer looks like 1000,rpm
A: 8200,rpm
